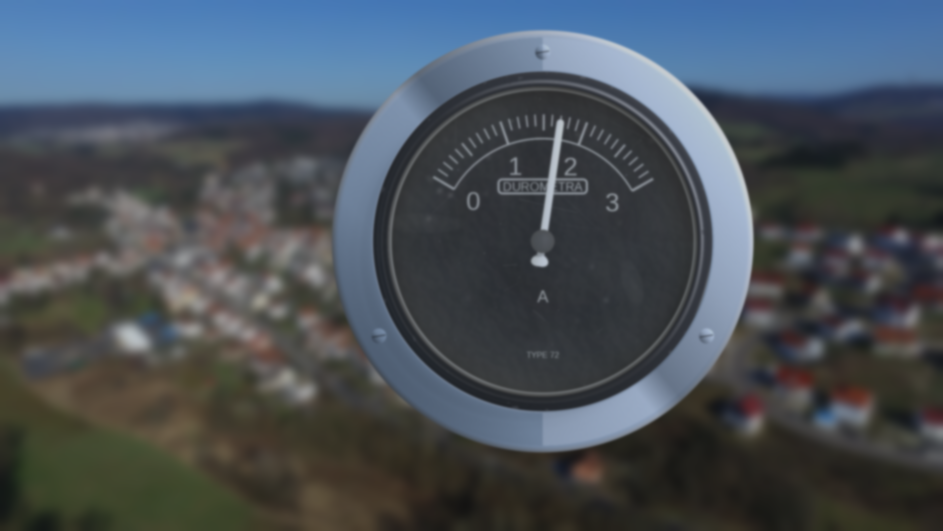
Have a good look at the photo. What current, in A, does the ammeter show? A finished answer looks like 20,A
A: 1.7,A
